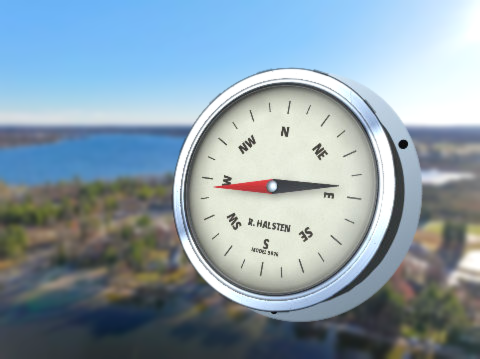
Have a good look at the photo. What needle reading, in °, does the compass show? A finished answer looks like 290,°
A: 262.5,°
